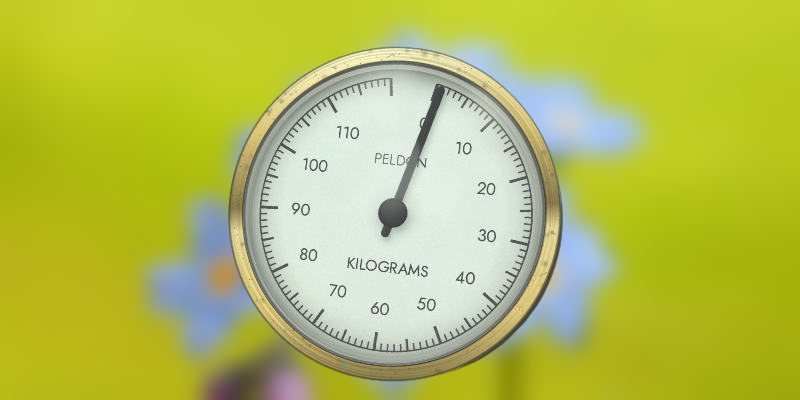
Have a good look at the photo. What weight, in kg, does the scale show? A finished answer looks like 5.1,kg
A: 1,kg
